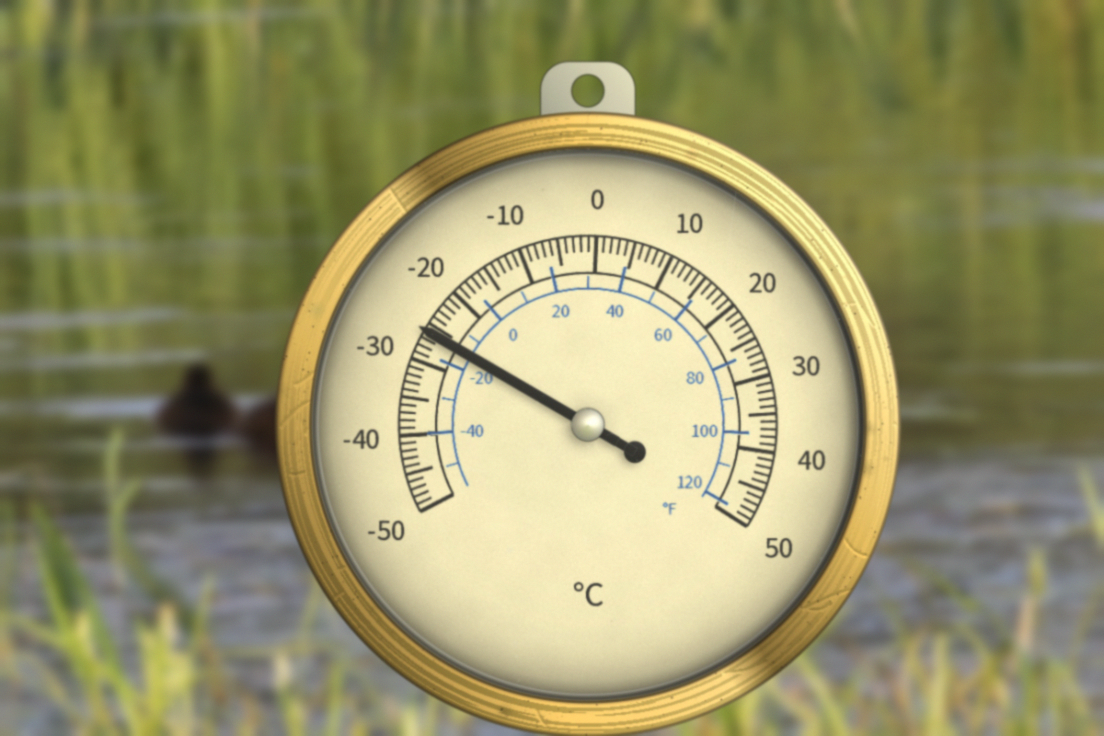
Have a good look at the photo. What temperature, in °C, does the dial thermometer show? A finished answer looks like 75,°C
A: -26,°C
